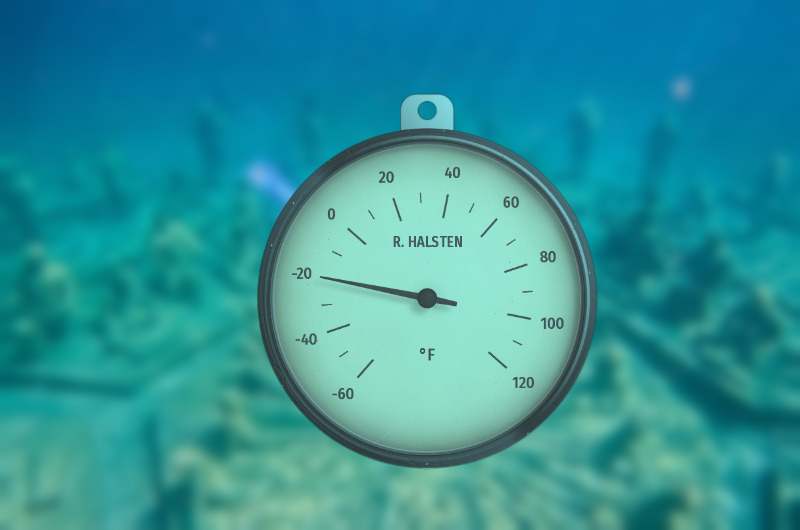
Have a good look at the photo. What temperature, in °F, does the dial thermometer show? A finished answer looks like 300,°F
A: -20,°F
